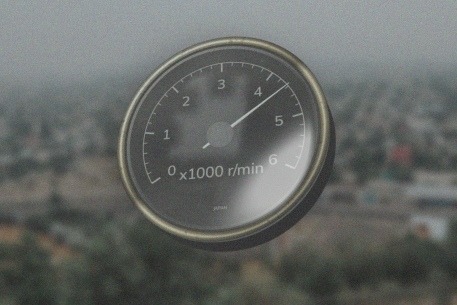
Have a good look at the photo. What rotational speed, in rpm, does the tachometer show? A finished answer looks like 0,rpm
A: 4400,rpm
